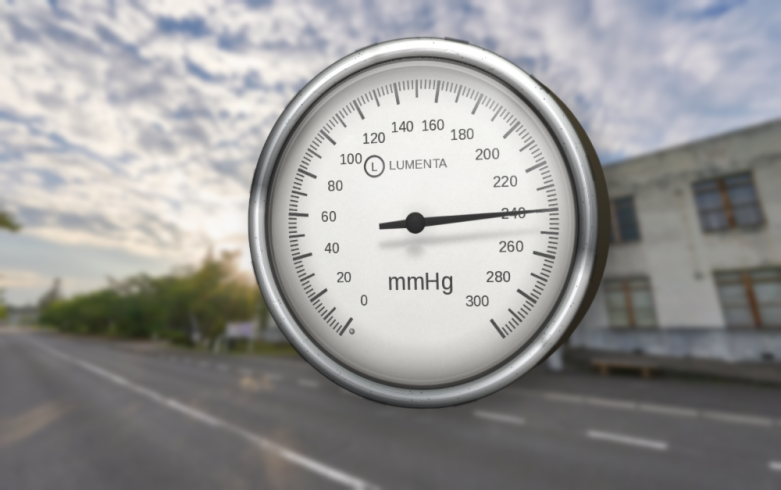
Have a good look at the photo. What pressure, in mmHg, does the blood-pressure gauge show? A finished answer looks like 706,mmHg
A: 240,mmHg
